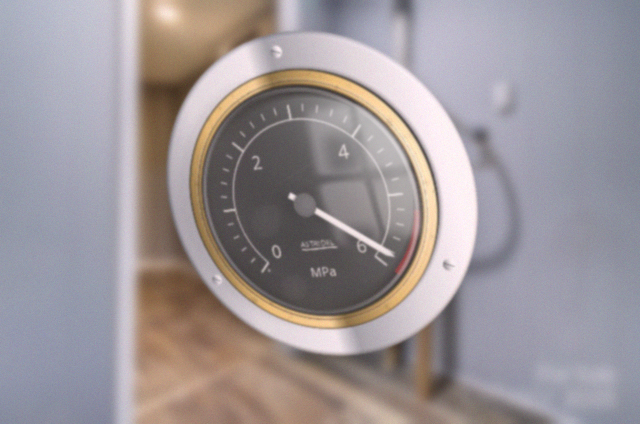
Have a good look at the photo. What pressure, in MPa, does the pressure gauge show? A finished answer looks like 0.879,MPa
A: 5.8,MPa
